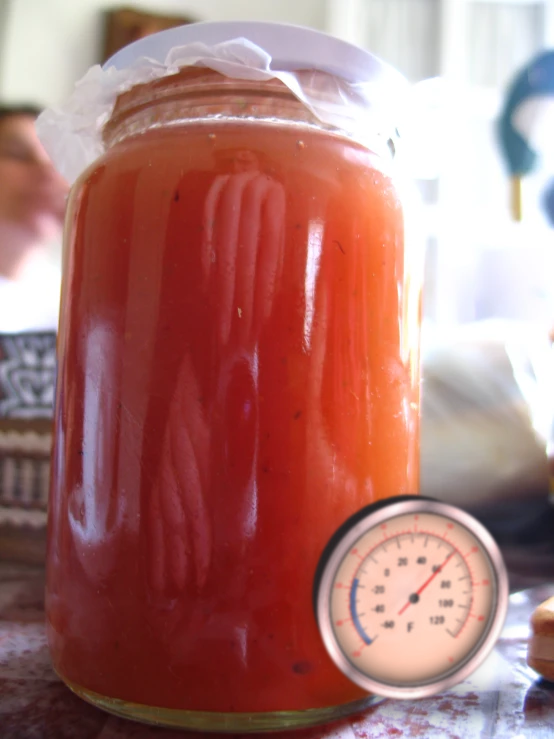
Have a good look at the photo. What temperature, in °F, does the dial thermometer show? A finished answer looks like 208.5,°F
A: 60,°F
